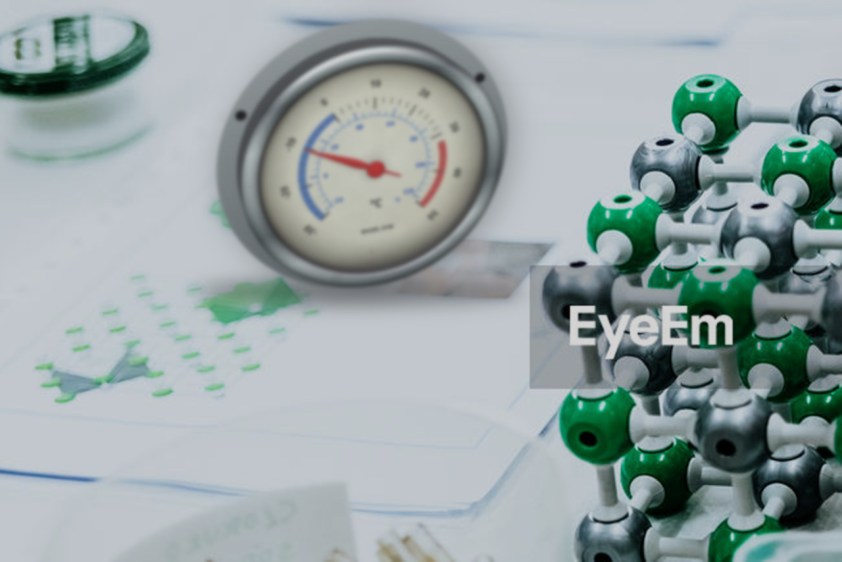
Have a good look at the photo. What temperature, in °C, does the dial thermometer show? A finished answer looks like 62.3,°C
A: -10,°C
